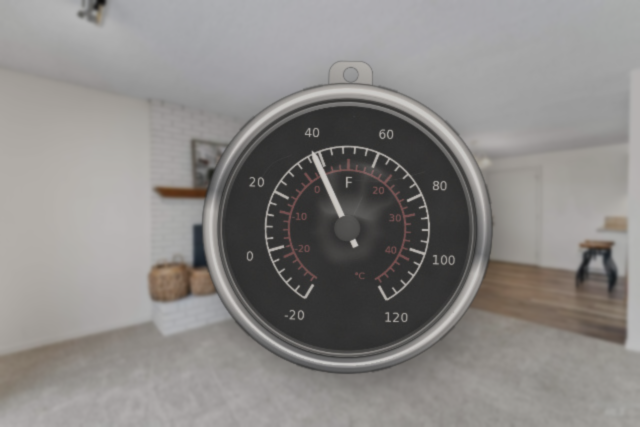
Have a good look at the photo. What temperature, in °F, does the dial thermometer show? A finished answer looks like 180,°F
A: 38,°F
